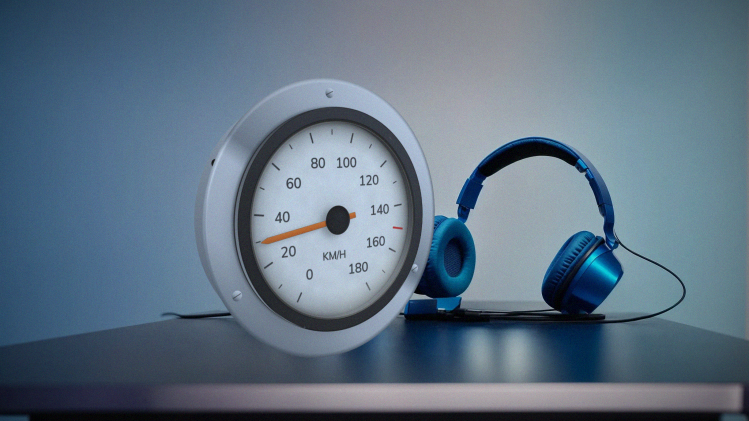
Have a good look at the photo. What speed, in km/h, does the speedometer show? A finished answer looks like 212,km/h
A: 30,km/h
